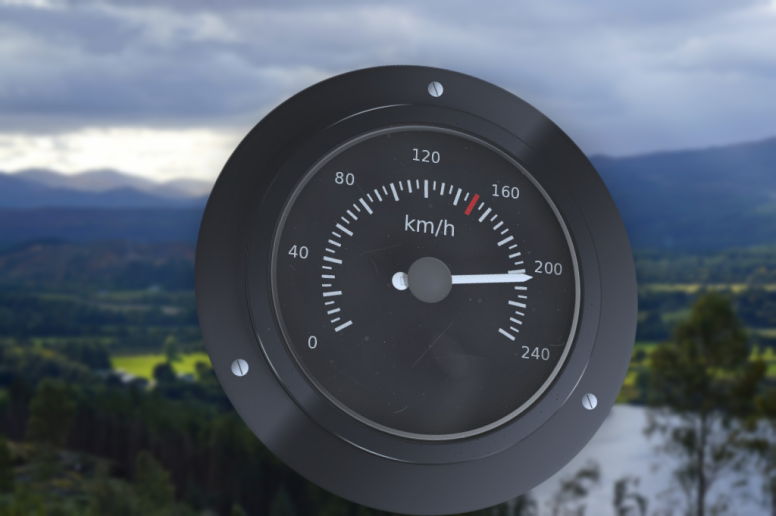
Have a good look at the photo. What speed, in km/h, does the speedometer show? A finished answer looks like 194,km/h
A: 205,km/h
